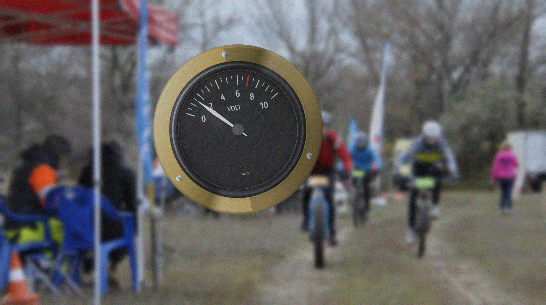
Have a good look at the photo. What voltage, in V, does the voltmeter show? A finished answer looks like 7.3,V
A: 1.5,V
